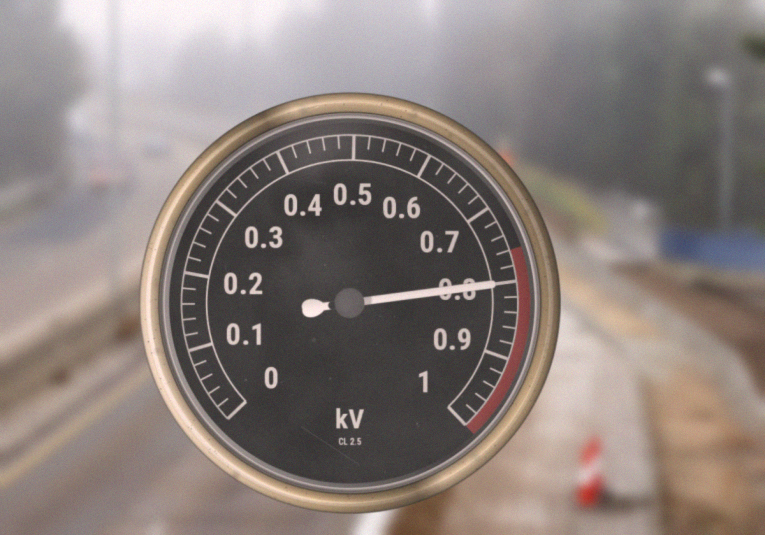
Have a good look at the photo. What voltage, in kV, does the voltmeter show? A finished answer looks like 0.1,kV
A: 0.8,kV
